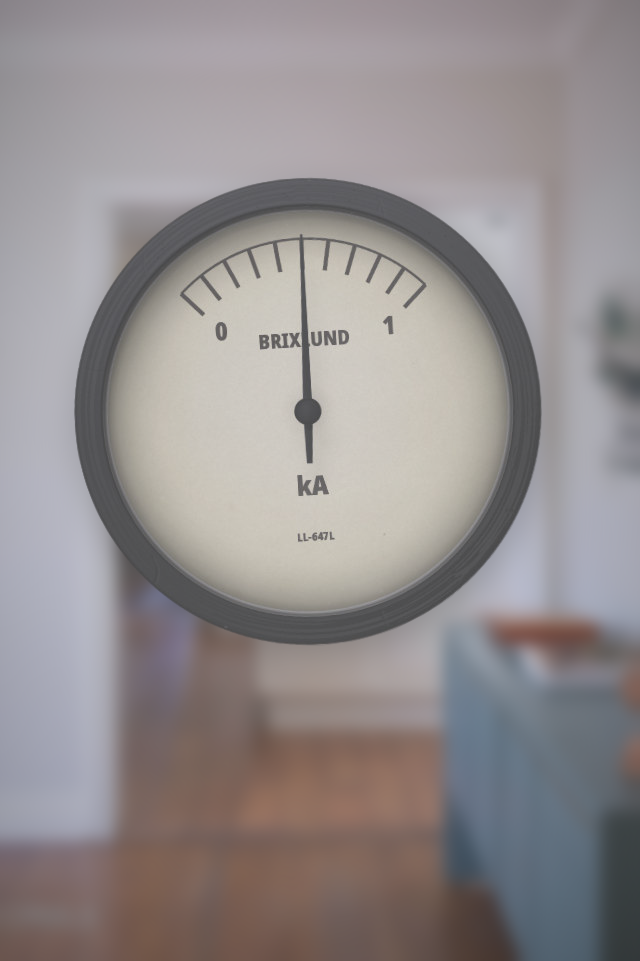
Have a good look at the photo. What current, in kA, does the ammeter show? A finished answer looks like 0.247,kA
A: 0.5,kA
